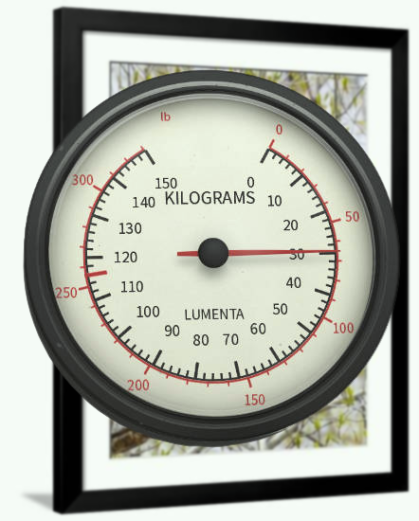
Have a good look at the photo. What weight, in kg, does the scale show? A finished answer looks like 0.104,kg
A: 30,kg
